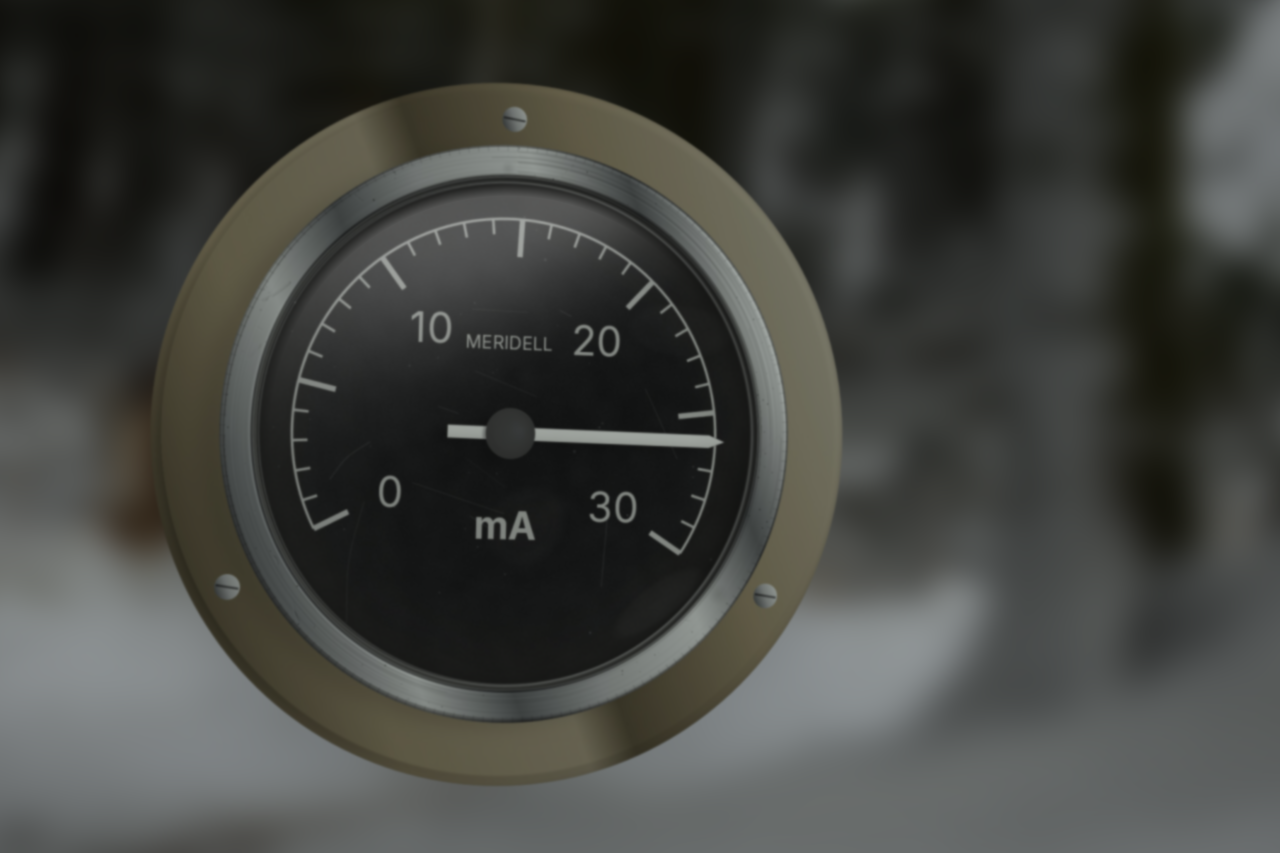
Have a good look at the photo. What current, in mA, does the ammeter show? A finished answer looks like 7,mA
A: 26,mA
